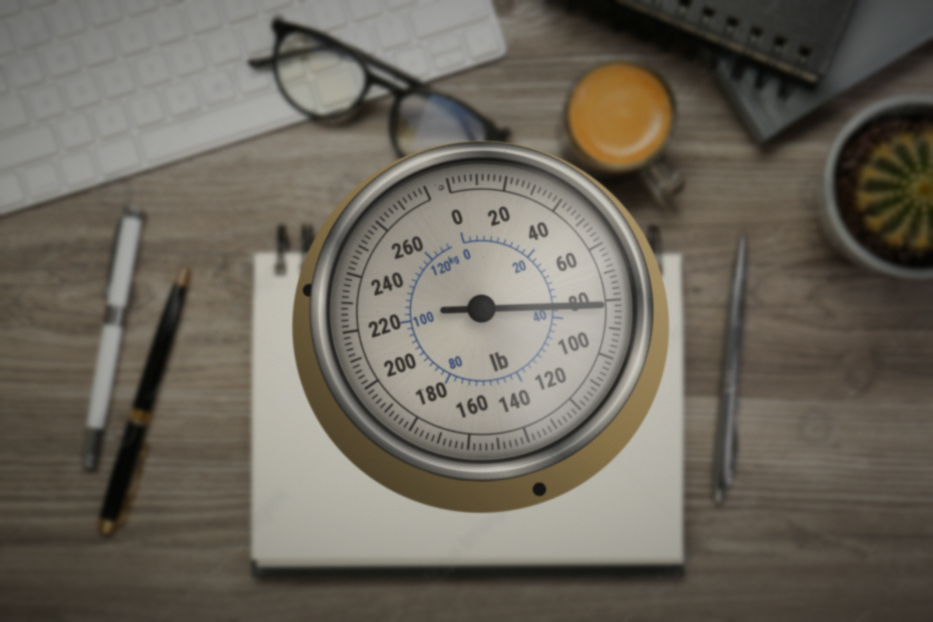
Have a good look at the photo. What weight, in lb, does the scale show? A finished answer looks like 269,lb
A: 82,lb
